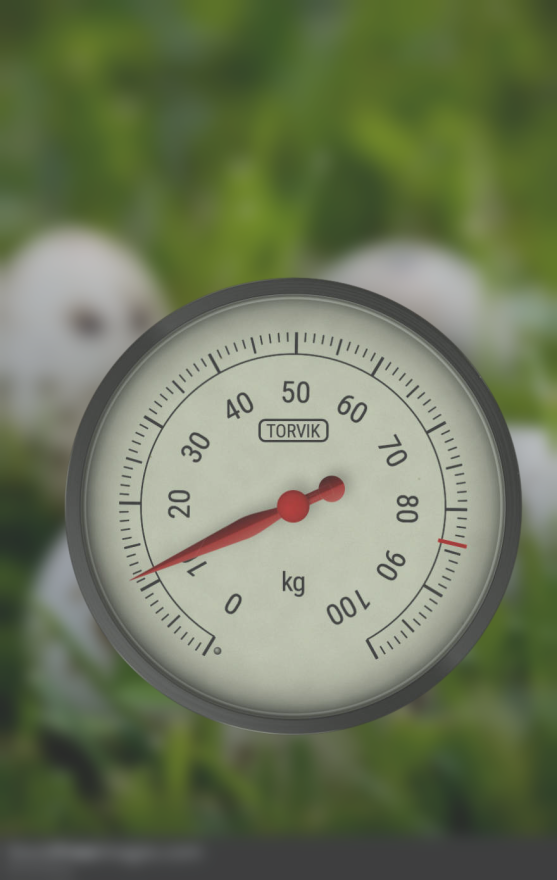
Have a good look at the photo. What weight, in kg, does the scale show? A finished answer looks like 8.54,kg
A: 11.5,kg
